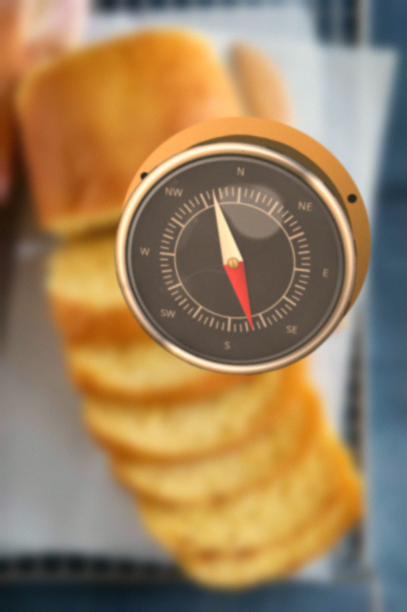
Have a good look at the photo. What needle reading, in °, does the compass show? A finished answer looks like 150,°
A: 160,°
